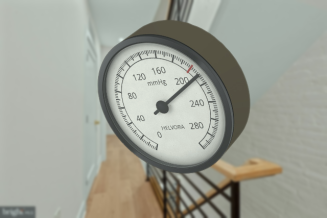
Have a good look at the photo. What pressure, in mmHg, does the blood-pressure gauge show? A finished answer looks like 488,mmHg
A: 210,mmHg
